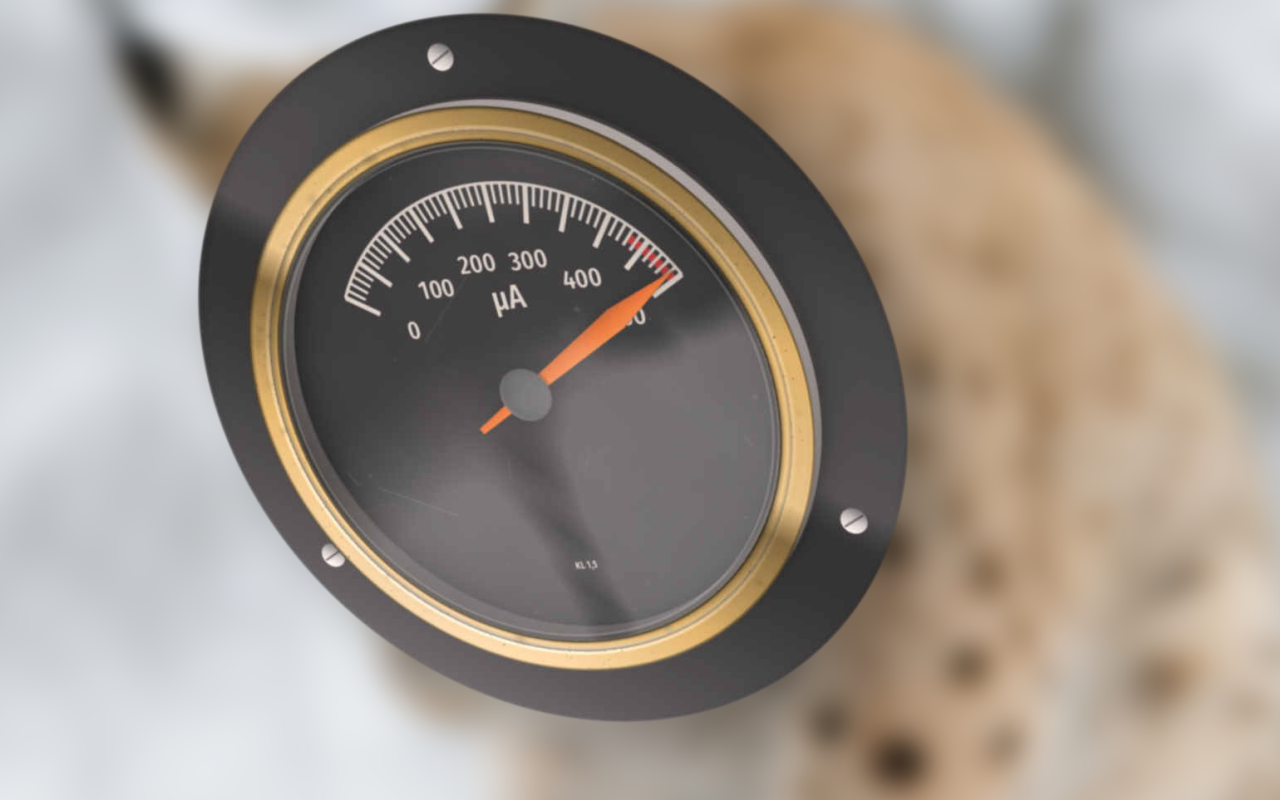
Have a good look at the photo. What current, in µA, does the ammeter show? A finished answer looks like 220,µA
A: 490,µA
